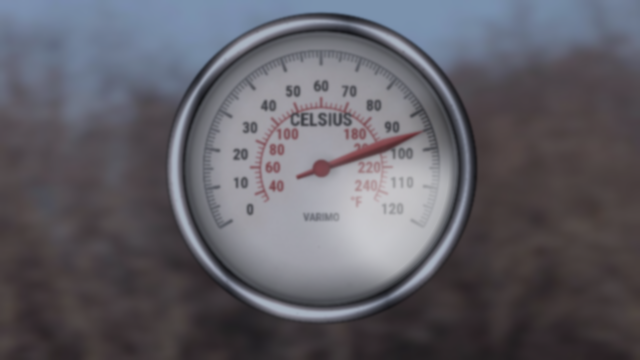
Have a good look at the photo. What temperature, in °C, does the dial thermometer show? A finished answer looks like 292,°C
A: 95,°C
